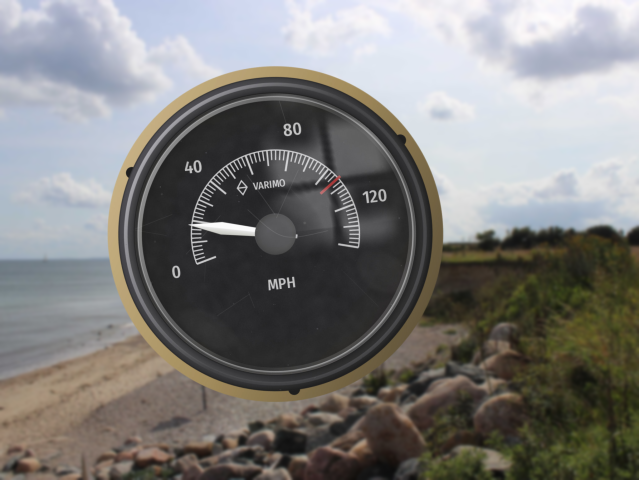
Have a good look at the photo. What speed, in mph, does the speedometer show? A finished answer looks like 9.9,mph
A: 18,mph
